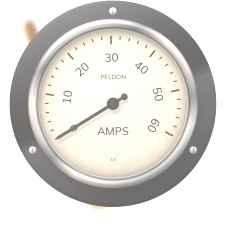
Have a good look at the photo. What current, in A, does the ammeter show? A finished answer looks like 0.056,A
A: 0,A
